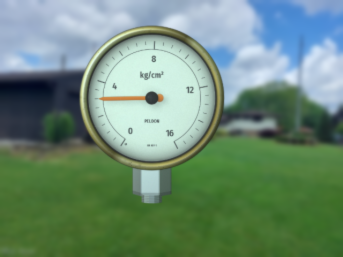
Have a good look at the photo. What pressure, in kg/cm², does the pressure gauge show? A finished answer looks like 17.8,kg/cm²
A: 3,kg/cm²
